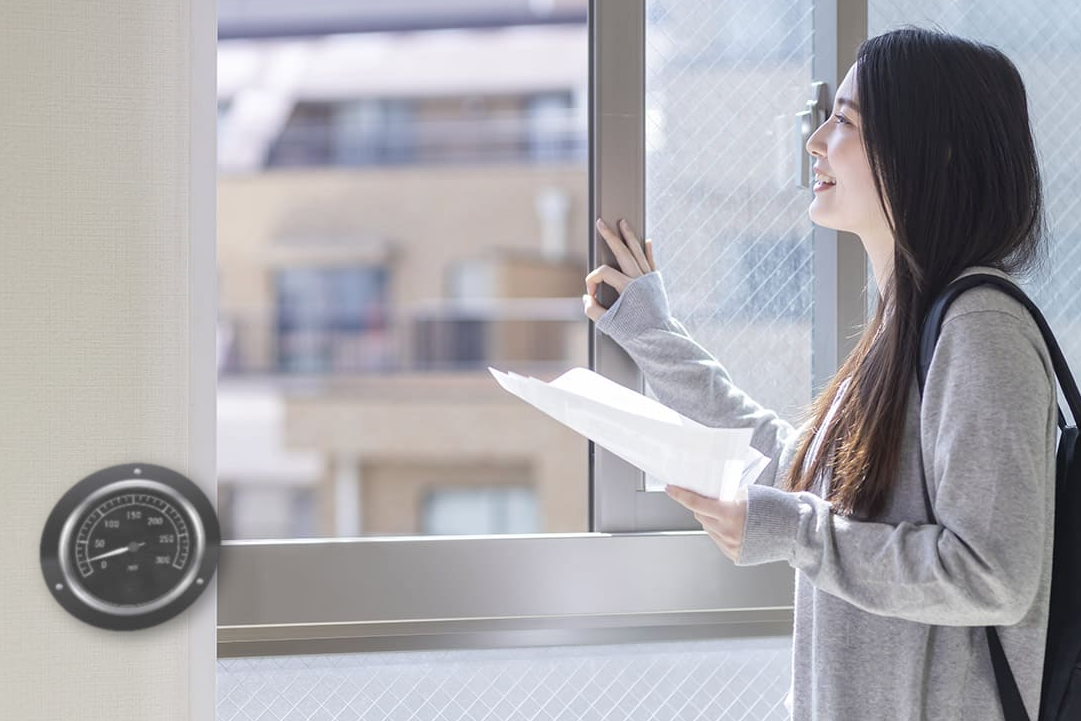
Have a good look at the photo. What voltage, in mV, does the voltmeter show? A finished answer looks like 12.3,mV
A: 20,mV
